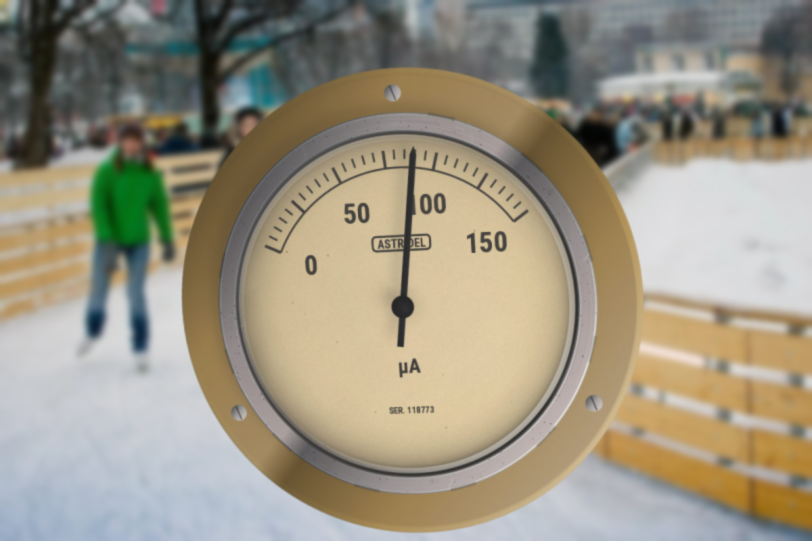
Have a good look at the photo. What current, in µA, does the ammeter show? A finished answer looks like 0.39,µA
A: 90,µA
